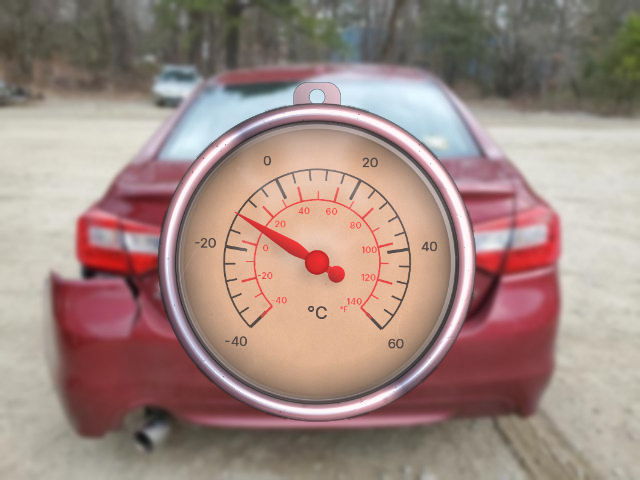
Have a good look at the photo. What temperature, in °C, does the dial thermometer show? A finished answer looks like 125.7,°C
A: -12,°C
